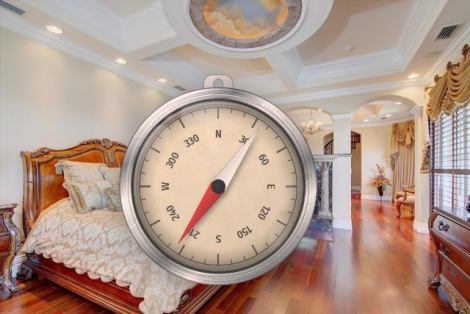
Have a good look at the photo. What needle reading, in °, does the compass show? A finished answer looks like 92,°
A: 215,°
